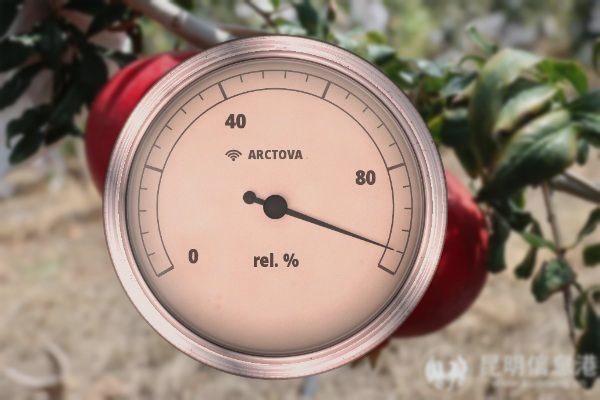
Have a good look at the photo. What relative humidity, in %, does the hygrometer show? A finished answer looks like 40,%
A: 96,%
